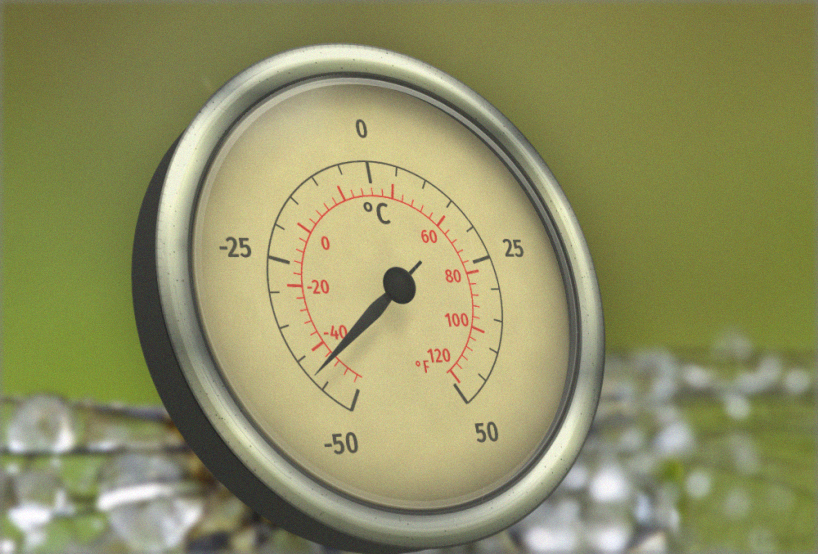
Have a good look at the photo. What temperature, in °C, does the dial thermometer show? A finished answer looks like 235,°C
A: -42.5,°C
